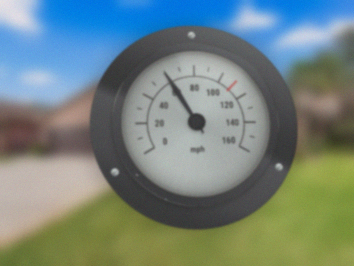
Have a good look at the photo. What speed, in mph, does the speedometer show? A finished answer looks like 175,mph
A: 60,mph
